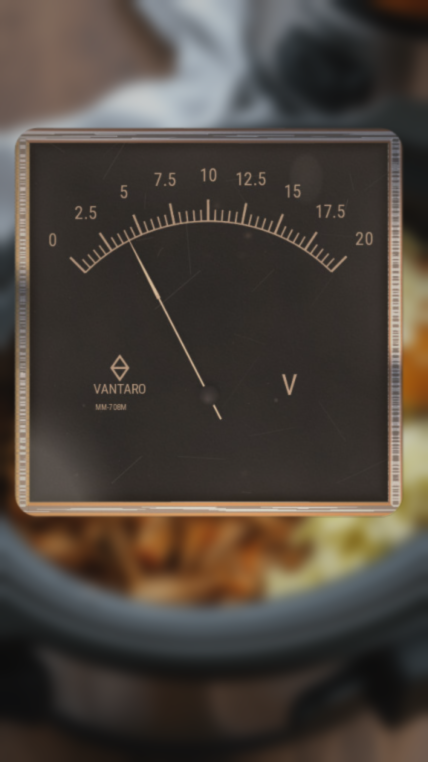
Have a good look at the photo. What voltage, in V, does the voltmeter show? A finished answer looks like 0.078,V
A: 4,V
